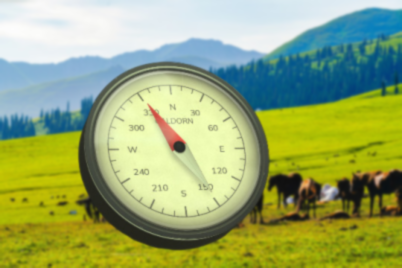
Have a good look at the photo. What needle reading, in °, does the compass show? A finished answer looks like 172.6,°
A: 330,°
